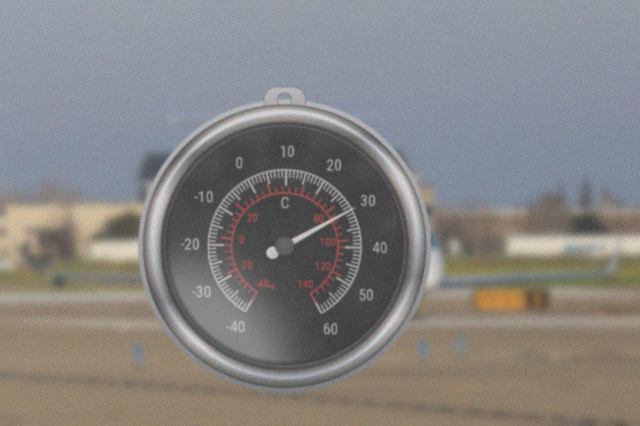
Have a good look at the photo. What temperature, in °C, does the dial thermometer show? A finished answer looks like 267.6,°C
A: 30,°C
